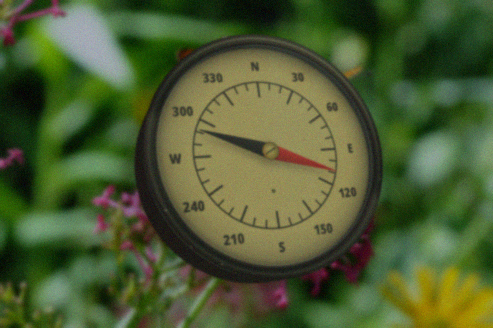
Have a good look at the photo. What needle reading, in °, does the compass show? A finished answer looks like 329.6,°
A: 110,°
